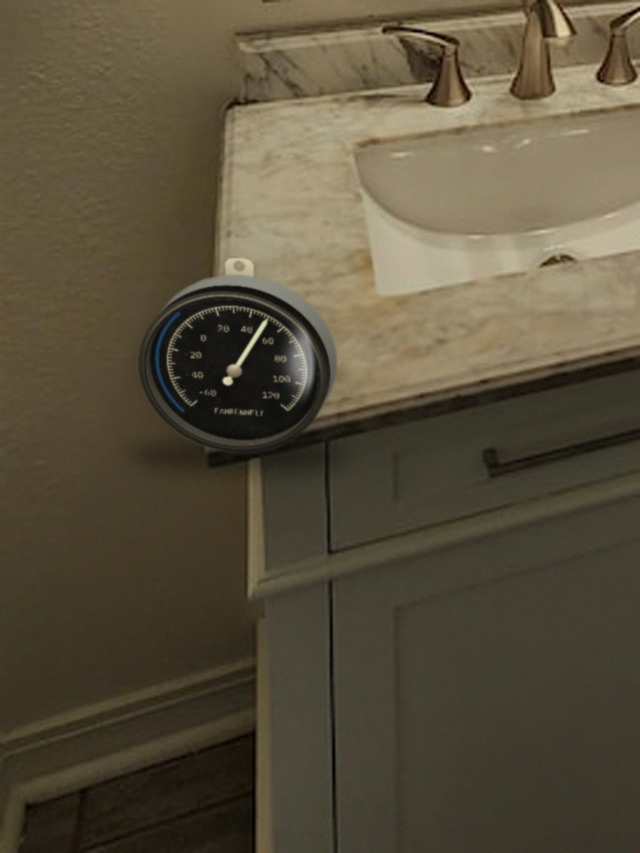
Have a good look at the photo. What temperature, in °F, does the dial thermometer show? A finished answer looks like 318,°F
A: 50,°F
